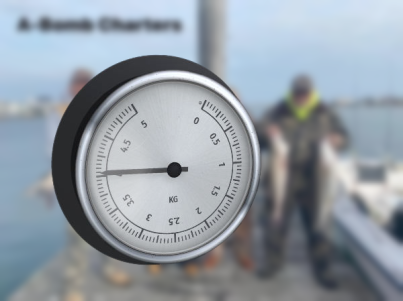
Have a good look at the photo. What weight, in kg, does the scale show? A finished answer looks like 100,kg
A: 4.05,kg
